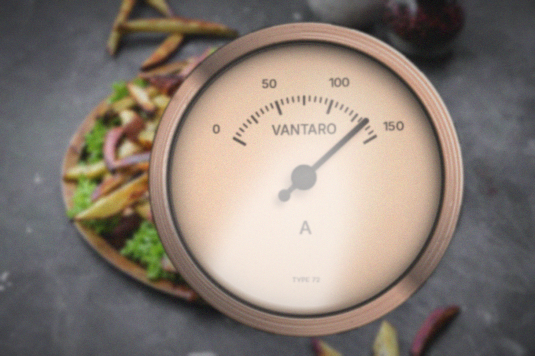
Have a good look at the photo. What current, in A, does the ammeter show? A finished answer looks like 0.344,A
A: 135,A
